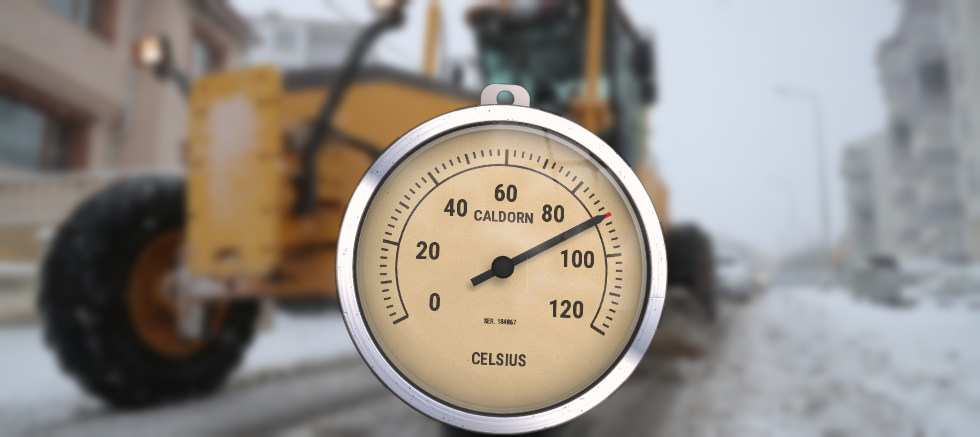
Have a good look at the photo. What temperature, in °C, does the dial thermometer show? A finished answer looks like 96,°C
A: 90,°C
